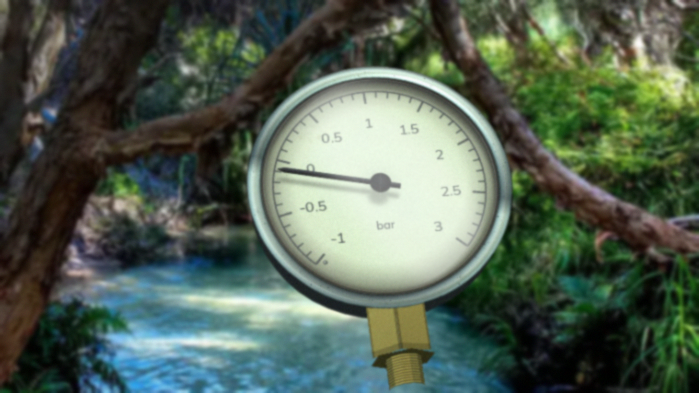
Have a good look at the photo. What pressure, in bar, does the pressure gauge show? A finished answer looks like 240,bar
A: -0.1,bar
